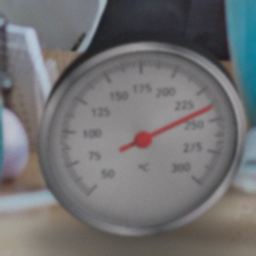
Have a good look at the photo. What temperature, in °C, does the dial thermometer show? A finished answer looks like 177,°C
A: 237.5,°C
